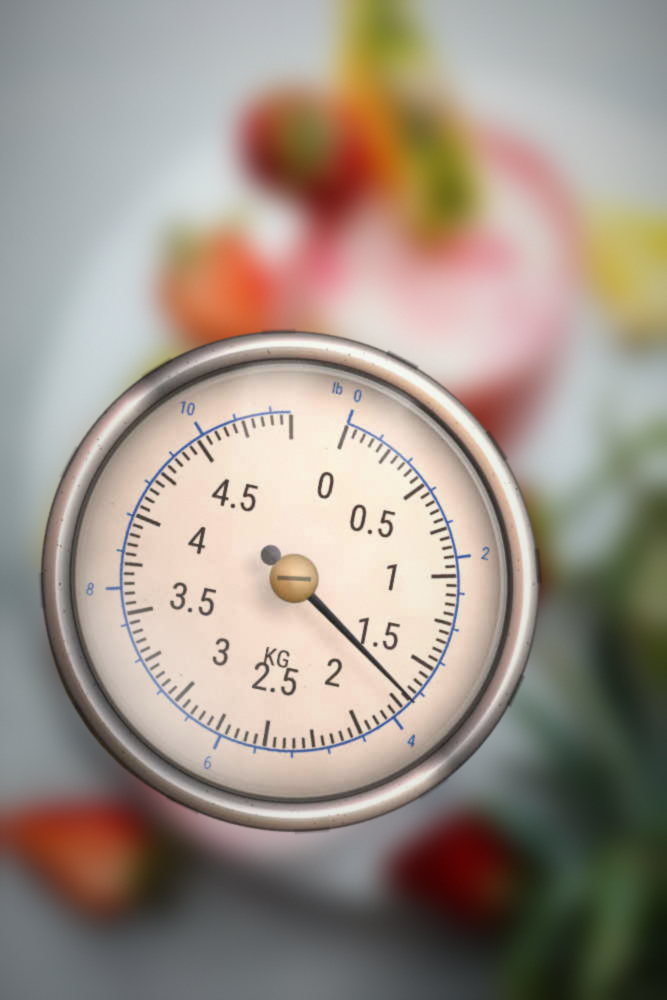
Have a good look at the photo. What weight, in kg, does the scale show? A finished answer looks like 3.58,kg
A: 1.7,kg
